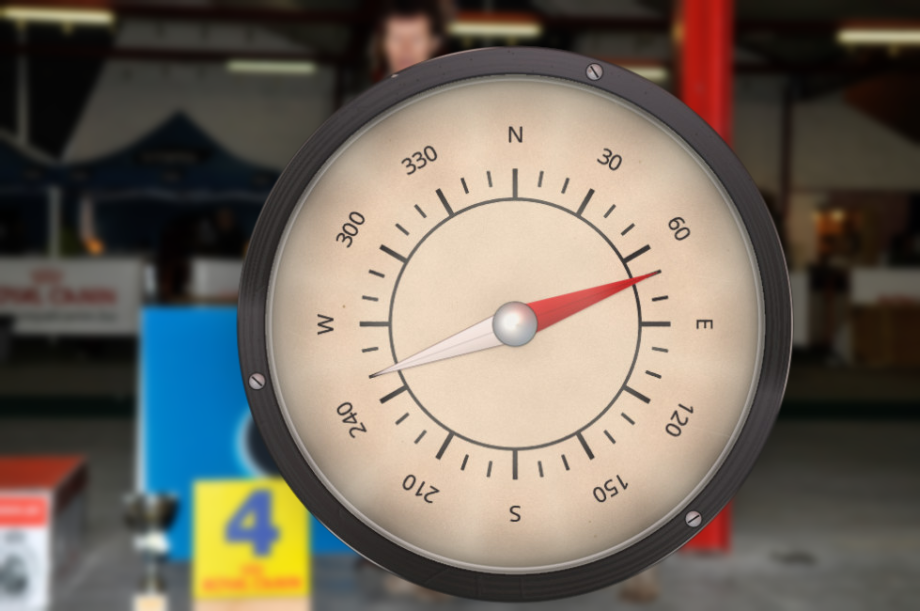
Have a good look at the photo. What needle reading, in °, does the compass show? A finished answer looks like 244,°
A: 70,°
